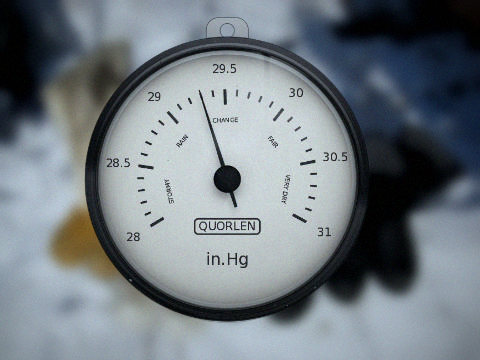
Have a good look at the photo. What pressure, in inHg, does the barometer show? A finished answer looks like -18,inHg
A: 29.3,inHg
